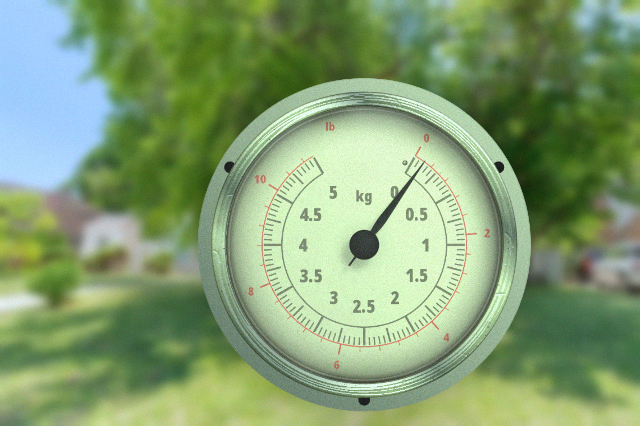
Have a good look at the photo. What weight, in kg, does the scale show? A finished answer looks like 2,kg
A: 0.1,kg
